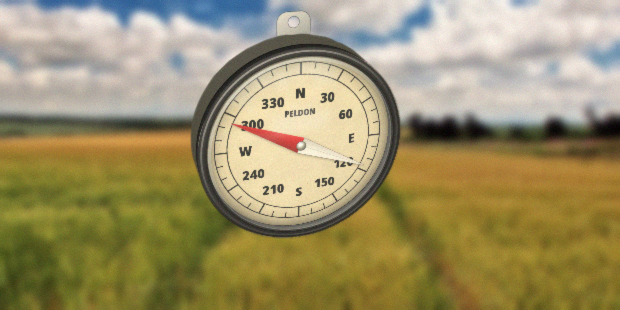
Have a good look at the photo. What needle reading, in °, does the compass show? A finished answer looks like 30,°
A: 295,°
